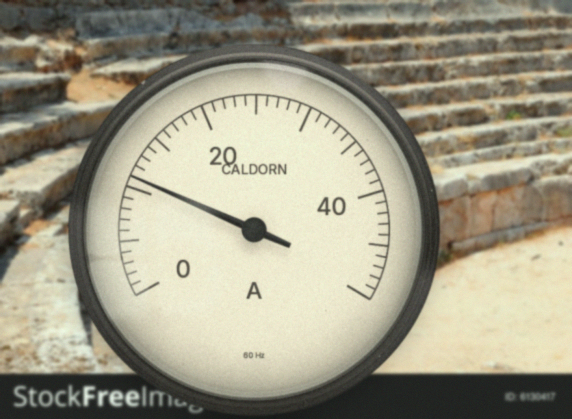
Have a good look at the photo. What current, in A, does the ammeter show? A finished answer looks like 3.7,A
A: 11,A
